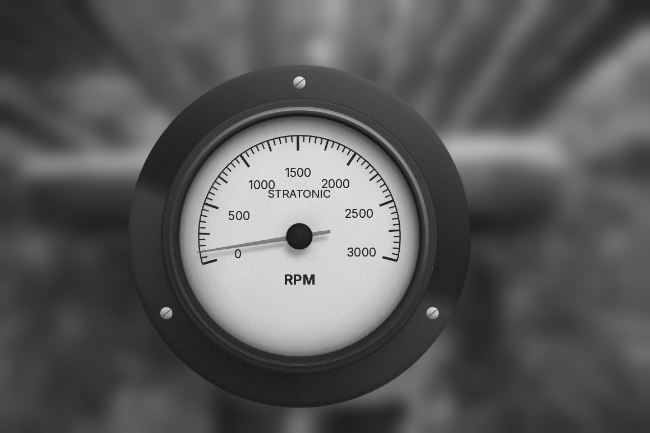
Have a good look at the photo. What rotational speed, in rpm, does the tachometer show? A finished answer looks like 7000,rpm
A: 100,rpm
